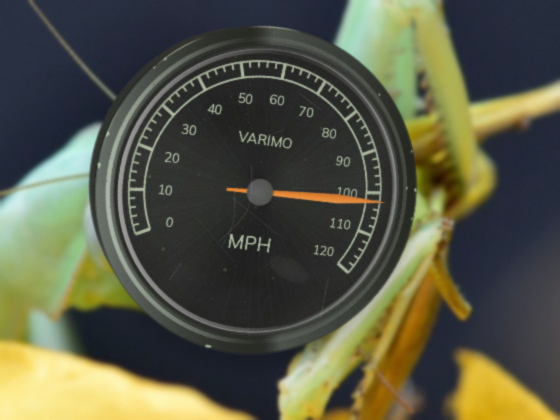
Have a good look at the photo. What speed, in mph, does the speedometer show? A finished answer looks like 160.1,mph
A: 102,mph
